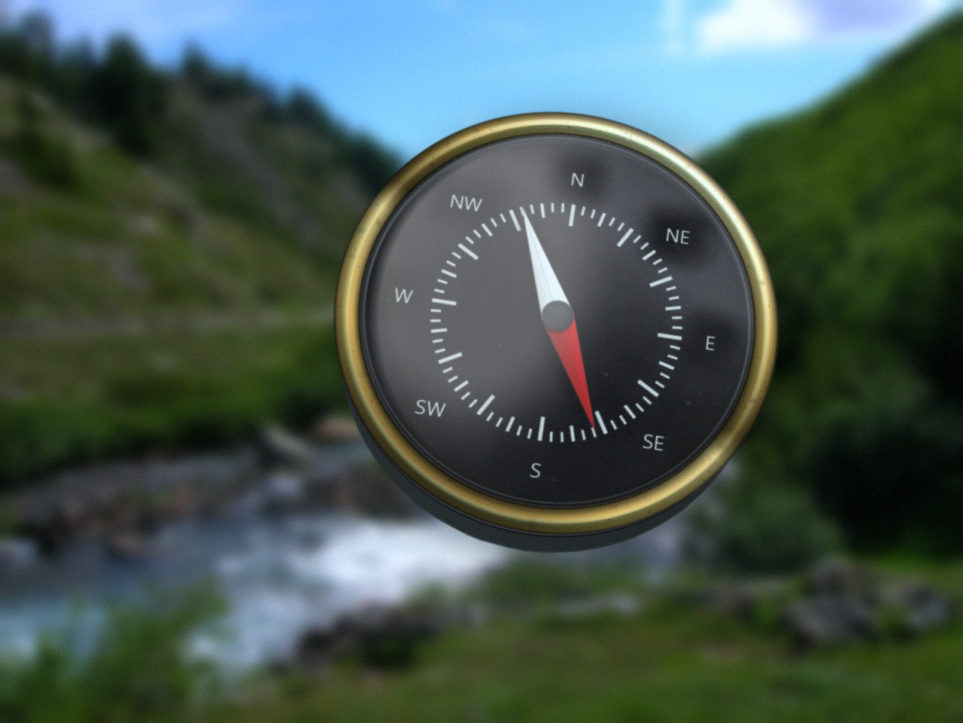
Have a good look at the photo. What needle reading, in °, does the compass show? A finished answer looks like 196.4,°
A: 155,°
